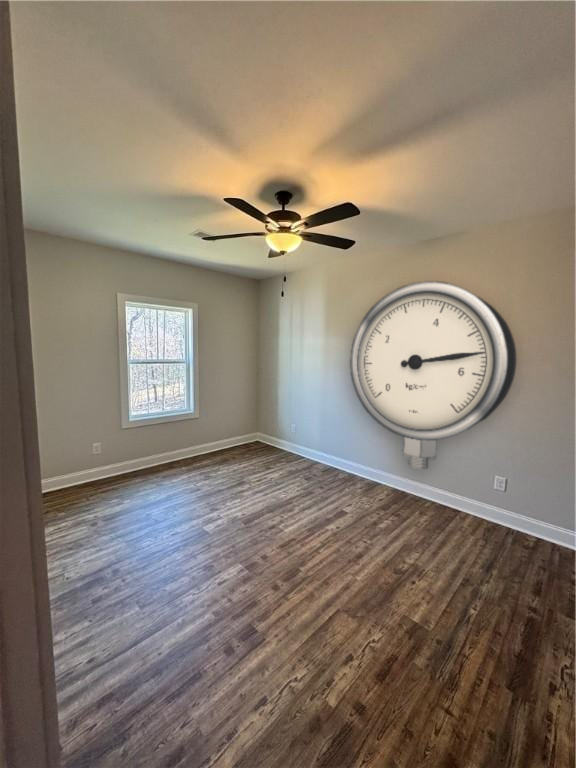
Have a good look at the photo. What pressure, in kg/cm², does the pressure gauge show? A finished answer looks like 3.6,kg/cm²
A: 5.5,kg/cm²
